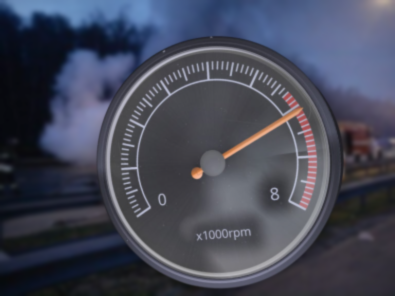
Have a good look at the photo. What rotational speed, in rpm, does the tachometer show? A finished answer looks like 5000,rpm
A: 6100,rpm
